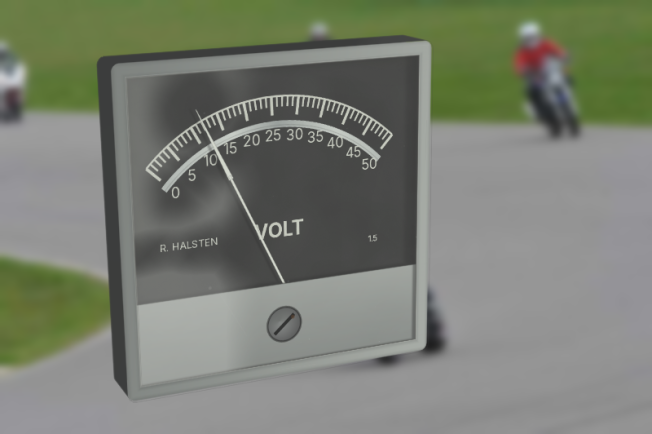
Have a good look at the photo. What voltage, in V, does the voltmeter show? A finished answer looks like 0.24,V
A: 12,V
